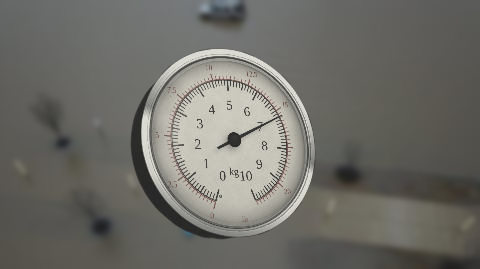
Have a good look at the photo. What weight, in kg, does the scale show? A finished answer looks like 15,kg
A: 7,kg
